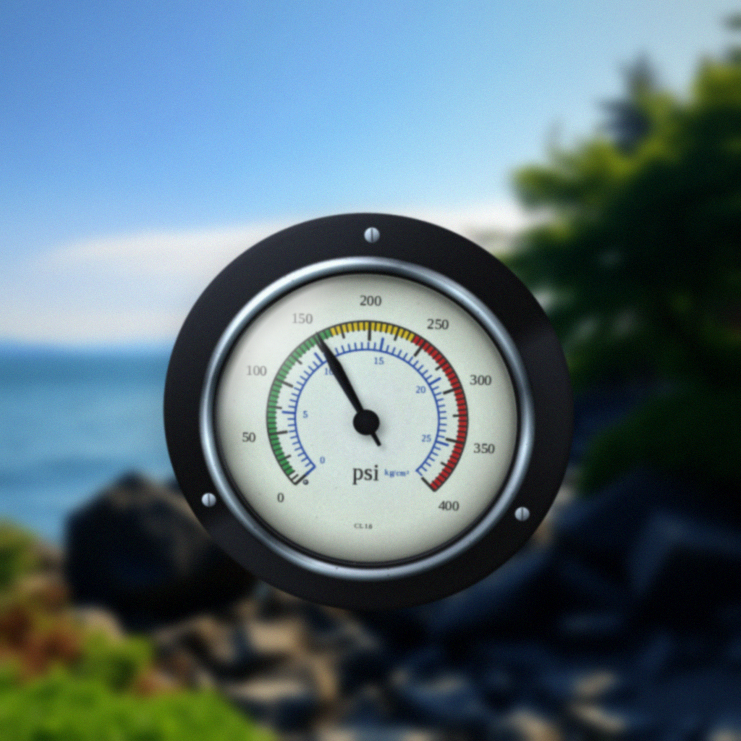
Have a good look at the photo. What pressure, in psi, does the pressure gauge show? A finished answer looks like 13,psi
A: 155,psi
